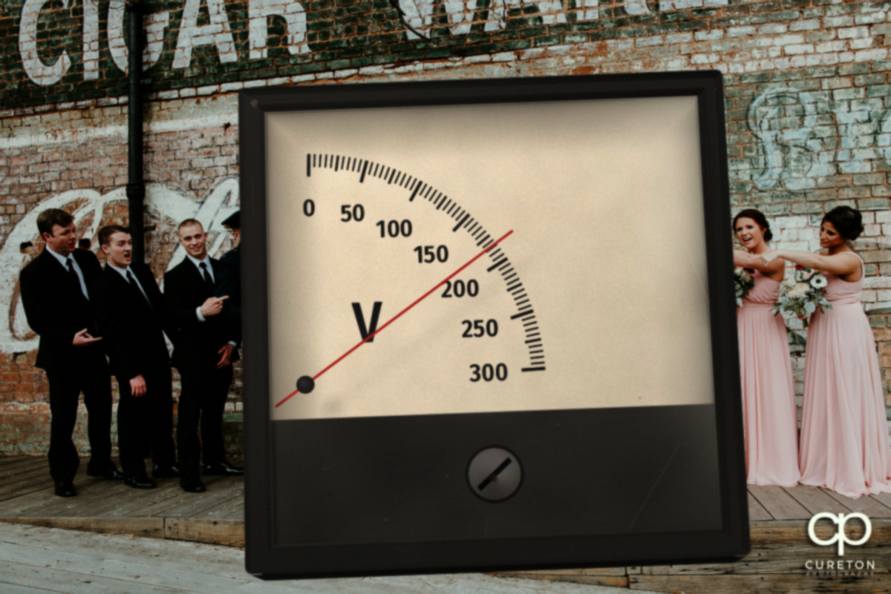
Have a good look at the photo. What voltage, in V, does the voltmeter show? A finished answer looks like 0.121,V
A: 185,V
